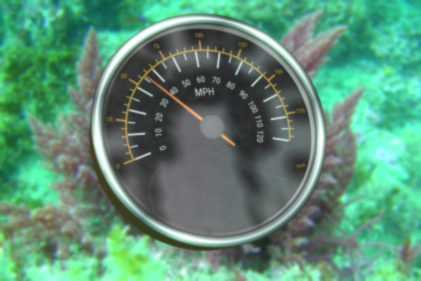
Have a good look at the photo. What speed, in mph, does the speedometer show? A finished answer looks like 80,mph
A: 35,mph
